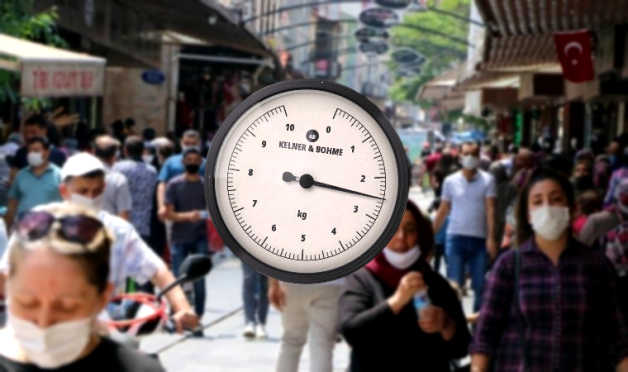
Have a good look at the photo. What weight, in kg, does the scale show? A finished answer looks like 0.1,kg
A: 2.5,kg
